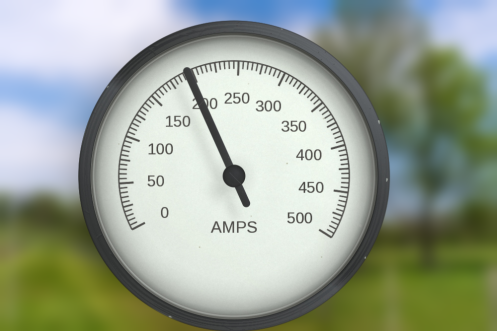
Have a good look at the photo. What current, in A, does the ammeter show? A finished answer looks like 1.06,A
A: 195,A
